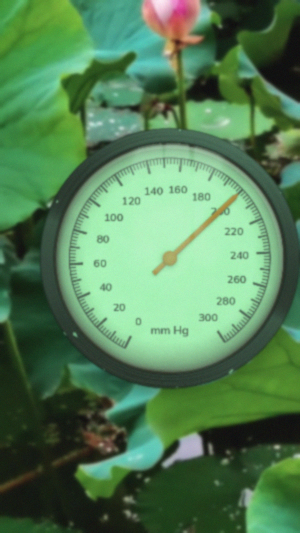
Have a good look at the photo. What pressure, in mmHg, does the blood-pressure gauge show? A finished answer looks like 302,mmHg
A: 200,mmHg
